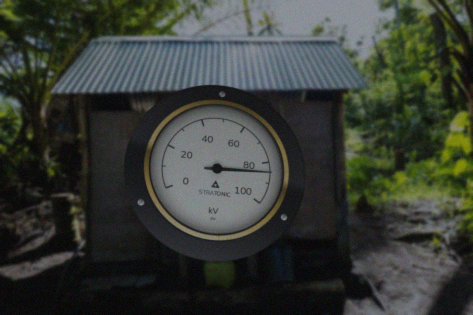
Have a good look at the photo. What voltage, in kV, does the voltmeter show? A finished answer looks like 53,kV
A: 85,kV
